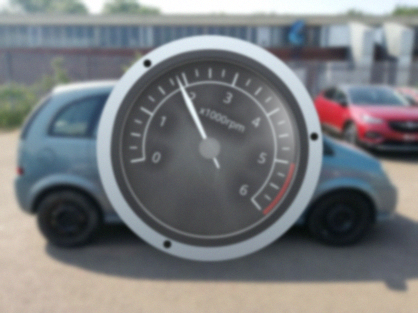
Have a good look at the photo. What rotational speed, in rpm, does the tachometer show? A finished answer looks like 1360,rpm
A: 1875,rpm
